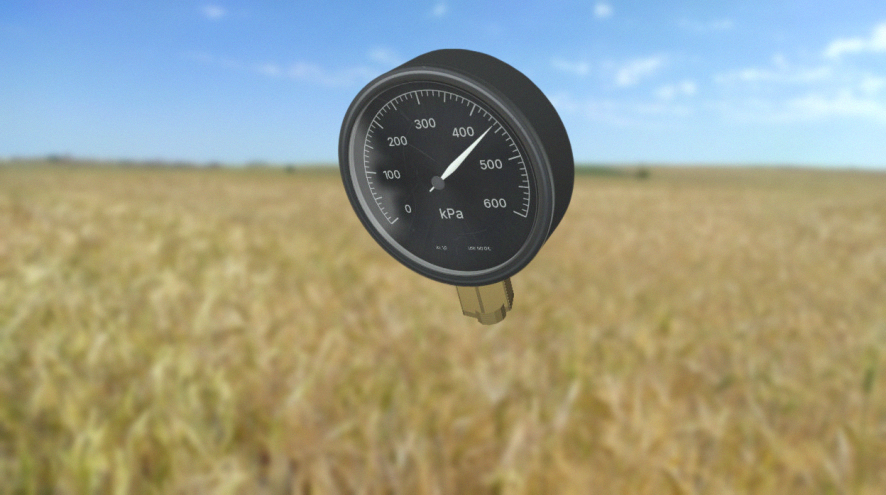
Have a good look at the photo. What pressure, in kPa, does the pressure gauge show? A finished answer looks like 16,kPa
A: 440,kPa
